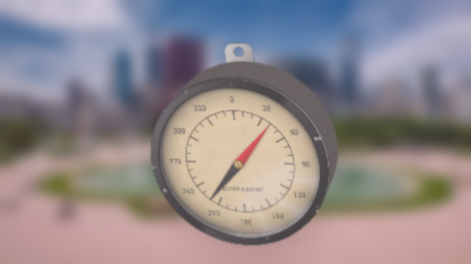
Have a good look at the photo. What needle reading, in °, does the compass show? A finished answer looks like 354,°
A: 40,°
